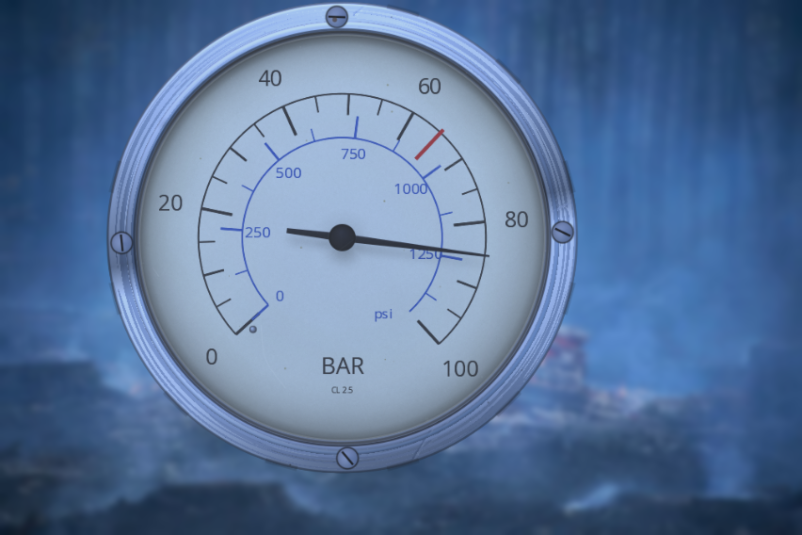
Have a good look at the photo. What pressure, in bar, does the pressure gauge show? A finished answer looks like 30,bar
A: 85,bar
